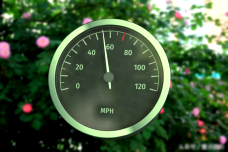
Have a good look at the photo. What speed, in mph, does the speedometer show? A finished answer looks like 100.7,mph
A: 55,mph
